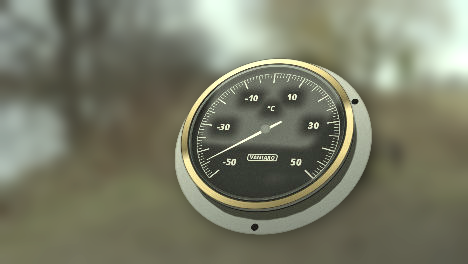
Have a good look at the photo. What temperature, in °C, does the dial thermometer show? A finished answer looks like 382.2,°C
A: -45,°C
